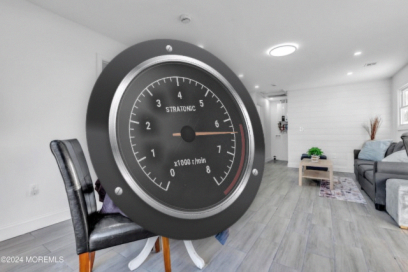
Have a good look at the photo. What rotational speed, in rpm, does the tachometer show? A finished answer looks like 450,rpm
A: 6400,rpm
